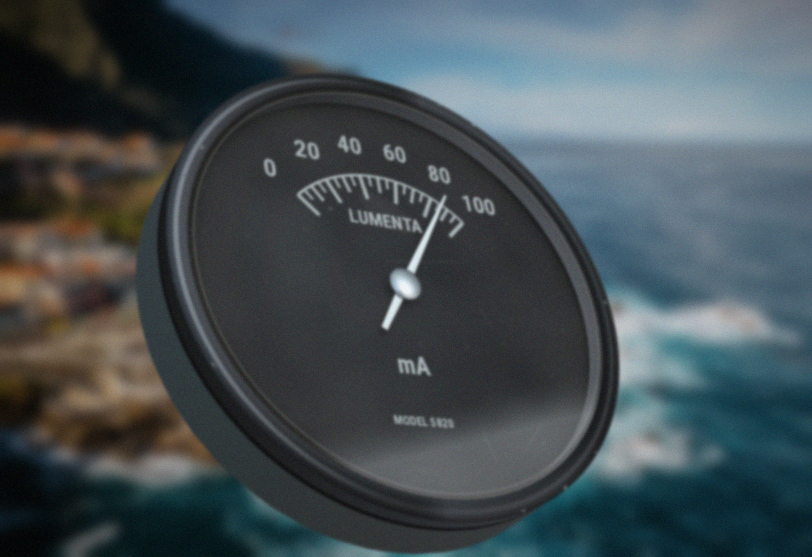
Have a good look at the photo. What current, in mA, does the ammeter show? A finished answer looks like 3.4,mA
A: 85,mA
